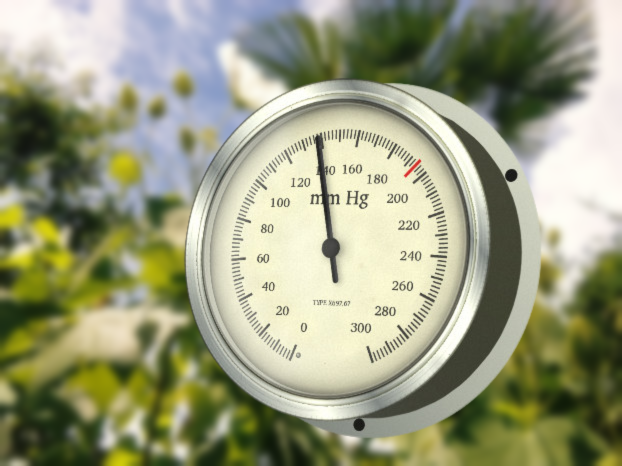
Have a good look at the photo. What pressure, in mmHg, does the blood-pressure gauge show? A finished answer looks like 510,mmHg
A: 140,mmHg
